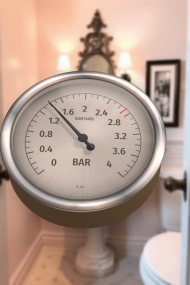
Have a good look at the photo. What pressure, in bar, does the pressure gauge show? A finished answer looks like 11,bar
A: 1.4,bar
